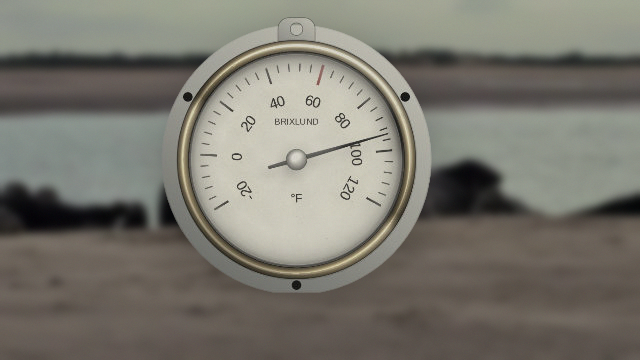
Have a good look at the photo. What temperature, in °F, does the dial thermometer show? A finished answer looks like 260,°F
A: 94,°F
